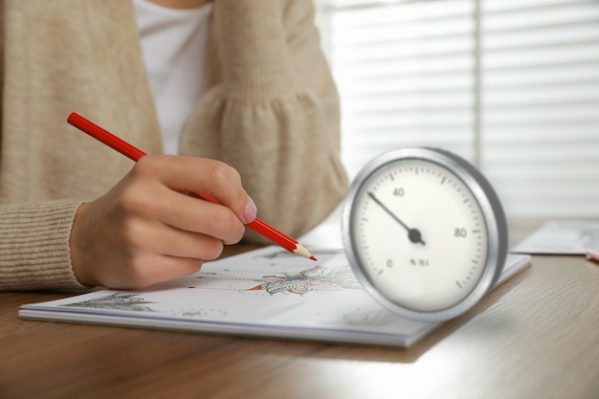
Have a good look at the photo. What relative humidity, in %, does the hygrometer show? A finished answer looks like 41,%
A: 30,%
